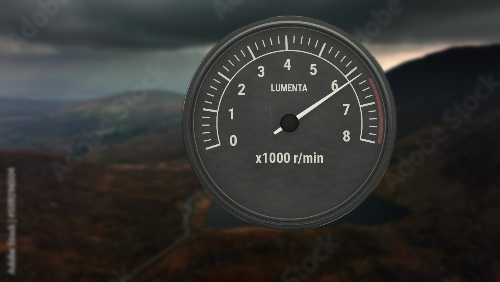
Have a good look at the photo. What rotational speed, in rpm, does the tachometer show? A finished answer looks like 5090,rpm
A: 6200,rpm
